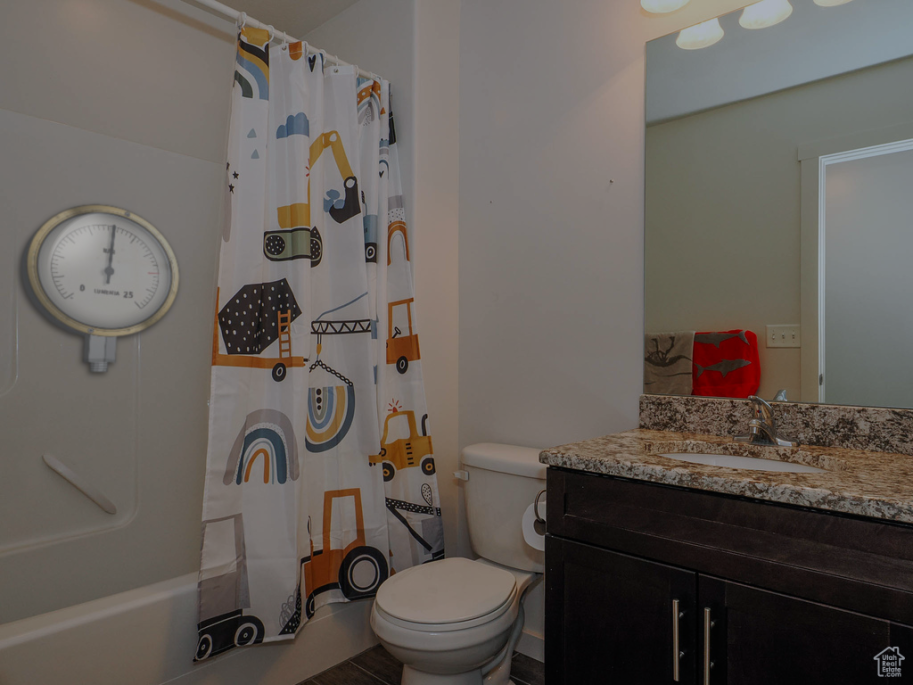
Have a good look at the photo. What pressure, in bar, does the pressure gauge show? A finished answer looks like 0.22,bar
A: 12.5,bar
